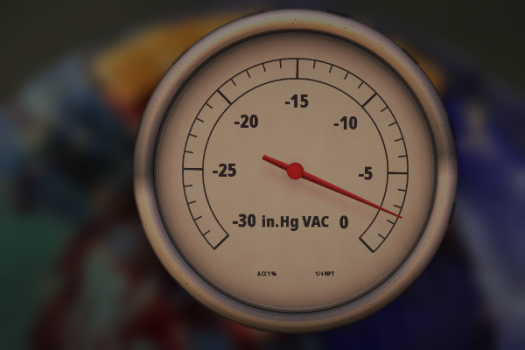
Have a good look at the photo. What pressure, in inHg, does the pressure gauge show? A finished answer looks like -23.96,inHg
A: -2.5,inHg
